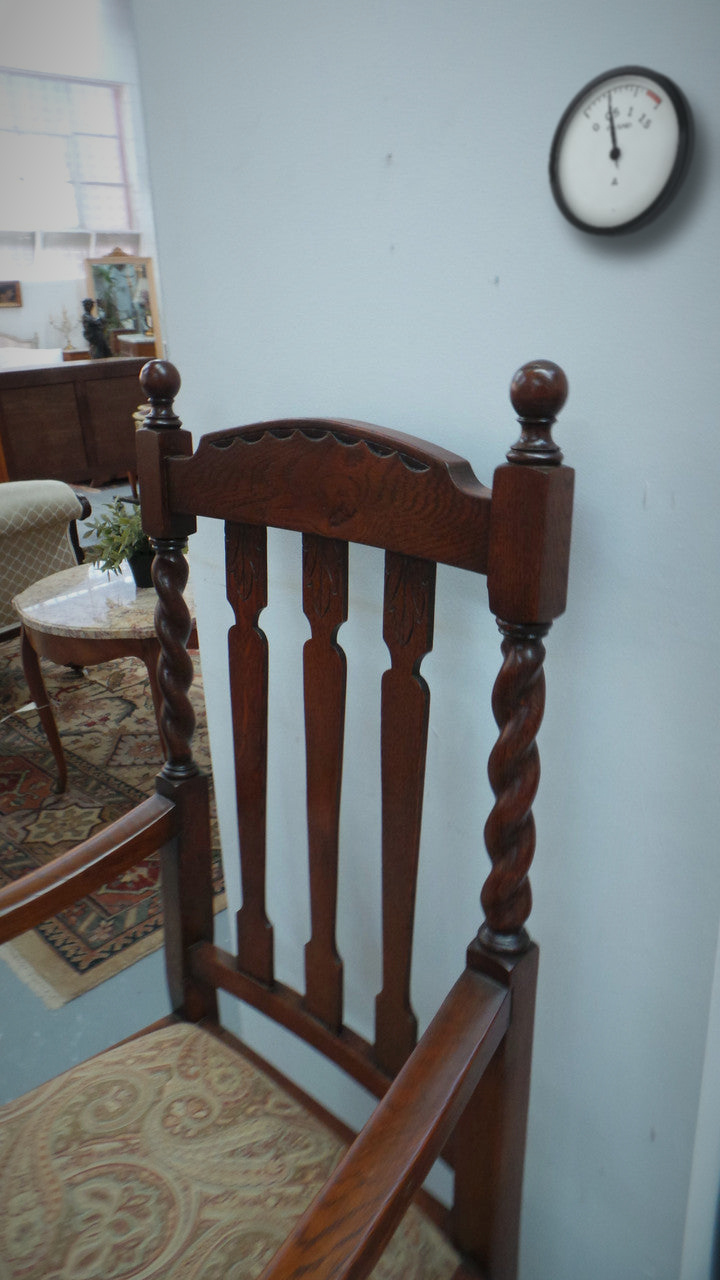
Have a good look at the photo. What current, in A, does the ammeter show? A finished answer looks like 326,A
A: 0.5,A
